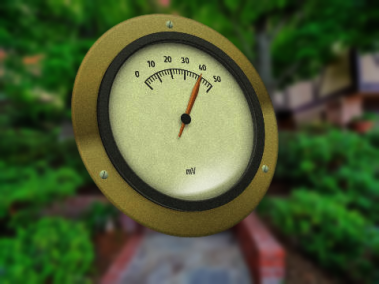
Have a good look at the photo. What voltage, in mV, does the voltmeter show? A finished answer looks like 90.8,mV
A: 40,mV
